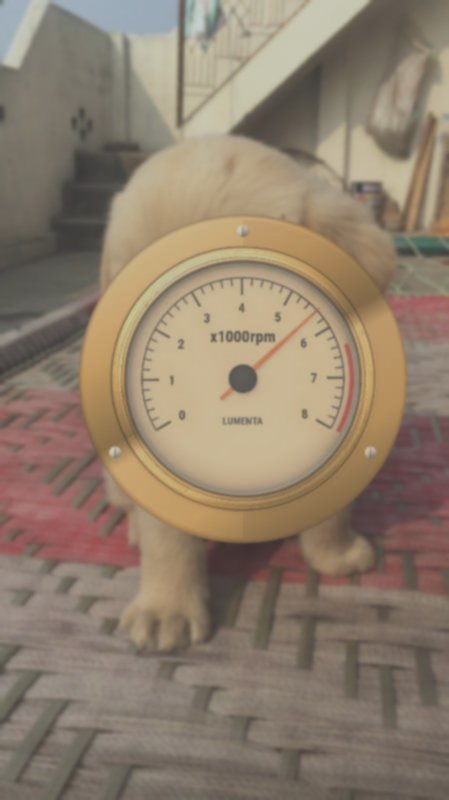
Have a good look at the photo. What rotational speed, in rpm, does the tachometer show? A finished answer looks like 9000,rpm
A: 5600,rpm
